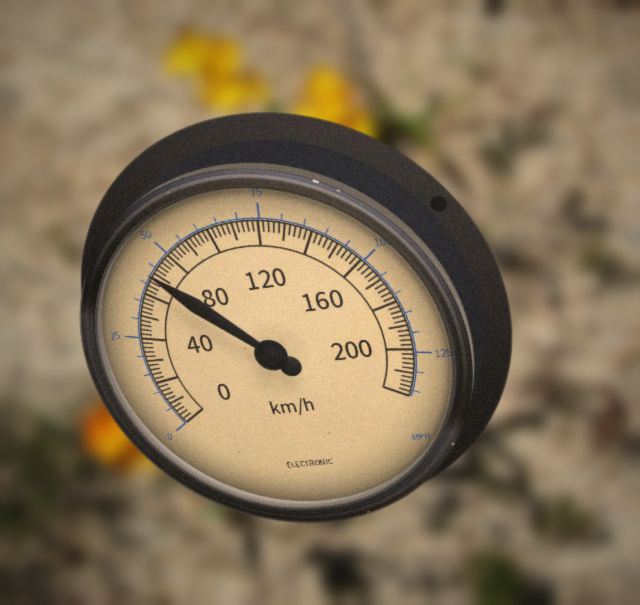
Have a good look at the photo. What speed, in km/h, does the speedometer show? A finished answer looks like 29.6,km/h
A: 70,km/h
